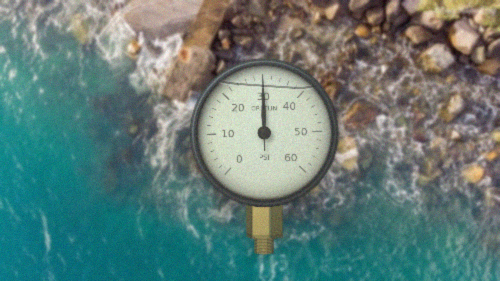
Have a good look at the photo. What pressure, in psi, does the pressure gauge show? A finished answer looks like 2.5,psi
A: 30,psi
